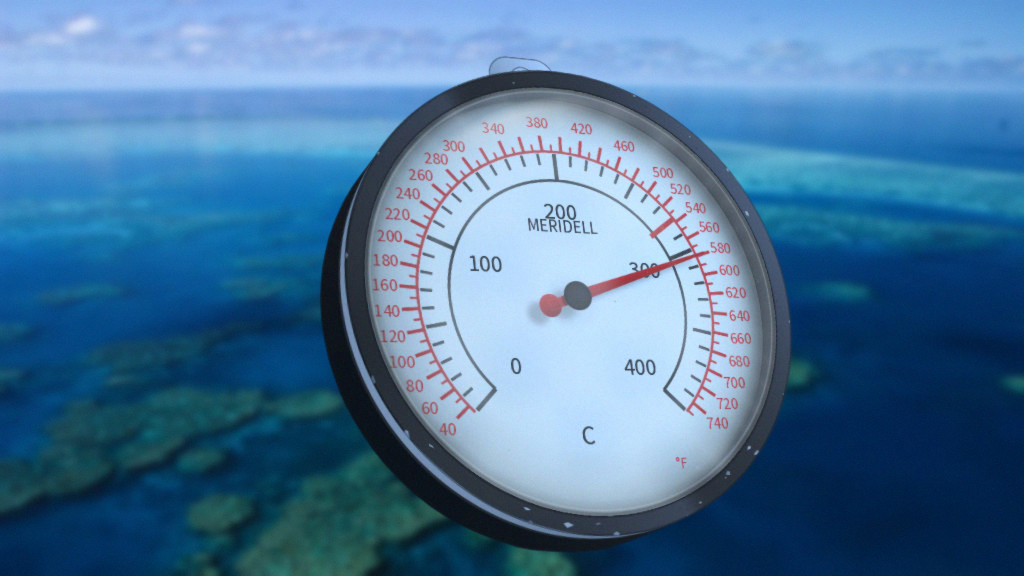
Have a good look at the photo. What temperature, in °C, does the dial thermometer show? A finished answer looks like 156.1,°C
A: 305,°C
